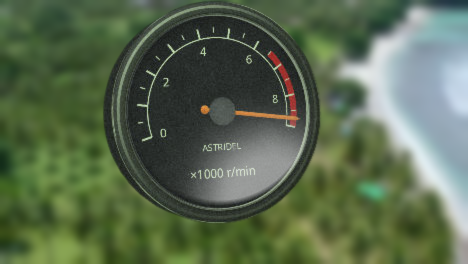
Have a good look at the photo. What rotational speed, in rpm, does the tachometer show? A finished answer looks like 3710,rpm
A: 8750,rpm
